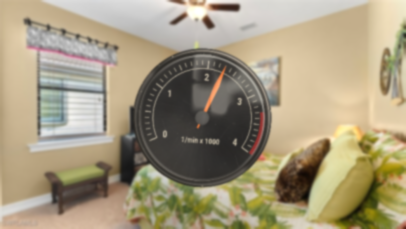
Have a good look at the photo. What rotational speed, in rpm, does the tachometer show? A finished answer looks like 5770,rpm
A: 2300,rpm
